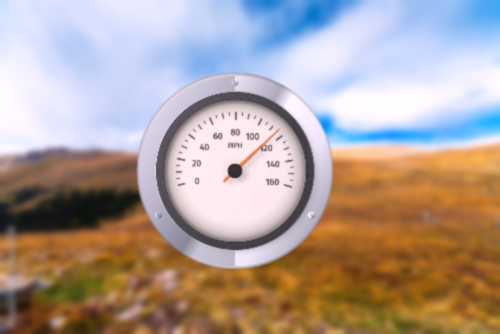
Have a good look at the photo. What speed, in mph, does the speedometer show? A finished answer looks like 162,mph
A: 115,mph
